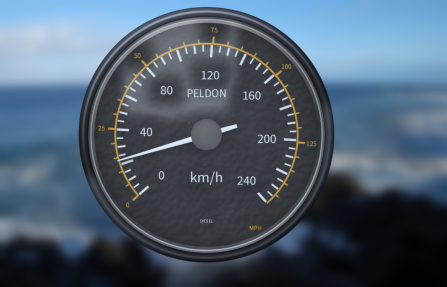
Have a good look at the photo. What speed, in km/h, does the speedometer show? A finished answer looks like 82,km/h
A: 22.5,km/h
